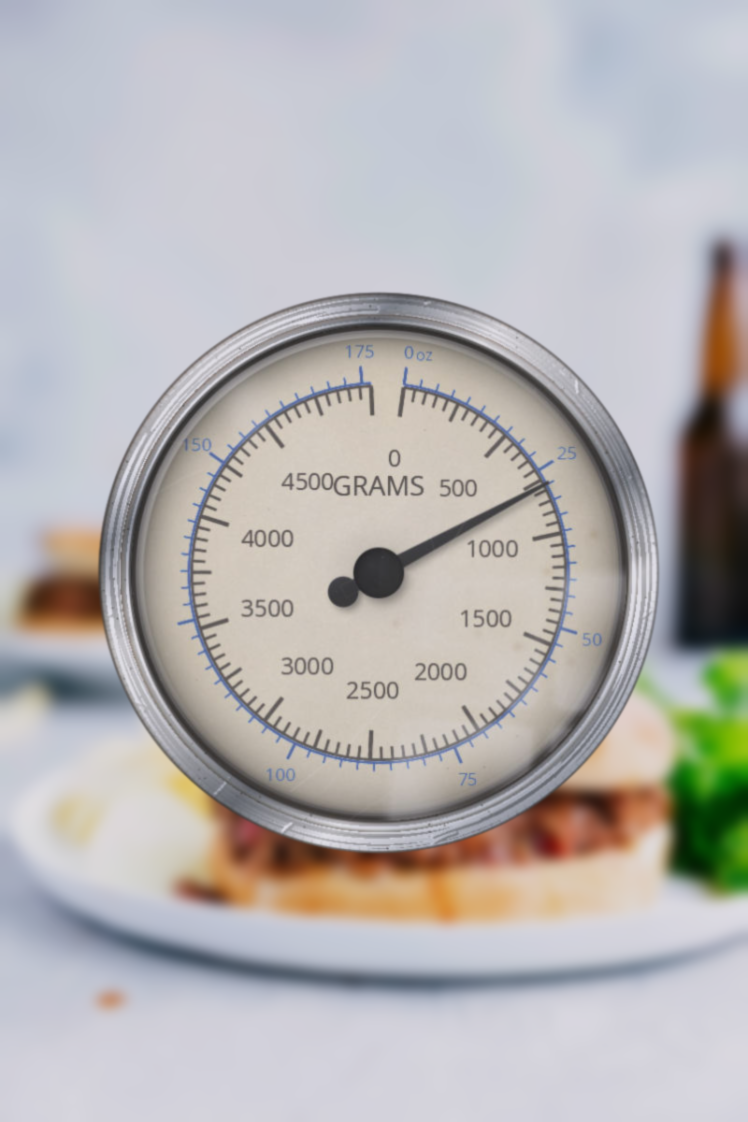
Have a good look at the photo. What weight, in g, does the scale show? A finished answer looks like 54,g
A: 775,g
